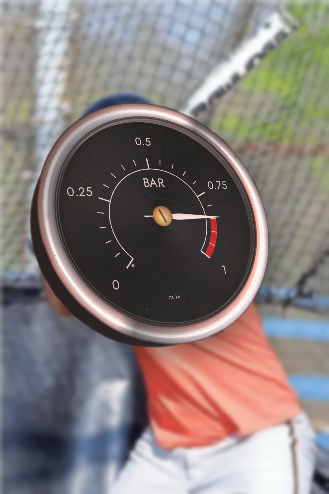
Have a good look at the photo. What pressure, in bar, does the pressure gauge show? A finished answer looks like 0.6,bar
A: 0.85,bar
